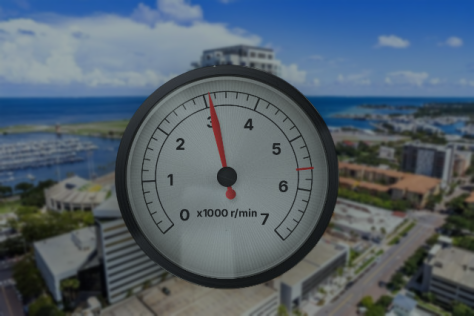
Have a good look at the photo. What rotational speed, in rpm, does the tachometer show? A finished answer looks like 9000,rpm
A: 3100,rpm
